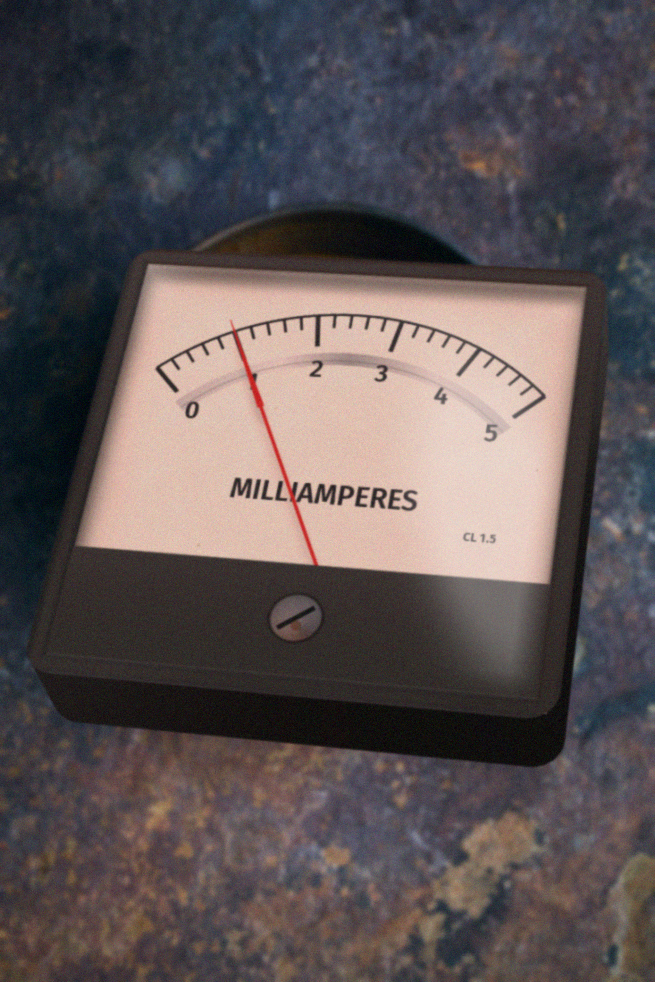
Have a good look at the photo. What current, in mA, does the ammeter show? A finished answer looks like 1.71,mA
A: 1,mA
